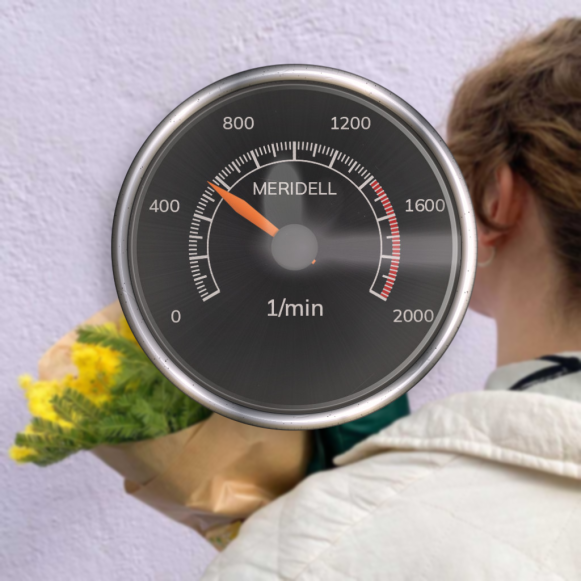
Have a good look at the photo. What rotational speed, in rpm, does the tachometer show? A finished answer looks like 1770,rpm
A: 560,rpm
